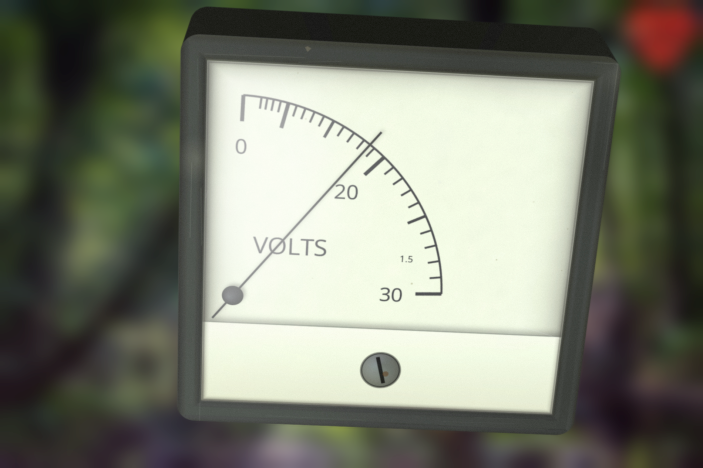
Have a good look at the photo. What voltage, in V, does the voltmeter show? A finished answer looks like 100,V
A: 18.5,V
